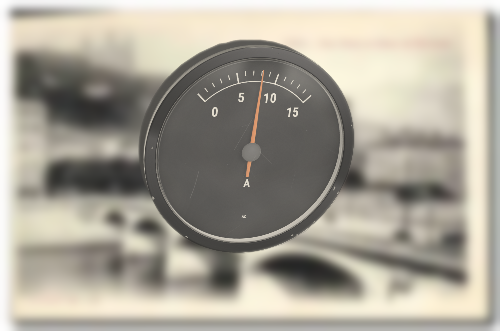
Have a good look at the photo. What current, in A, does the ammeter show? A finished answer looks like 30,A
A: 8,A
